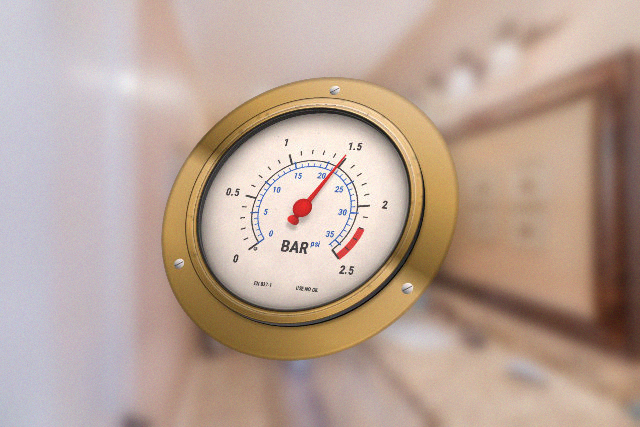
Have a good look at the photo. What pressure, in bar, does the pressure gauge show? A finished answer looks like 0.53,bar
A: 1.5,bar
